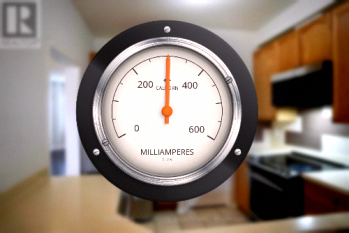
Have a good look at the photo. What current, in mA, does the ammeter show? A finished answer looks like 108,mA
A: 300,mA
